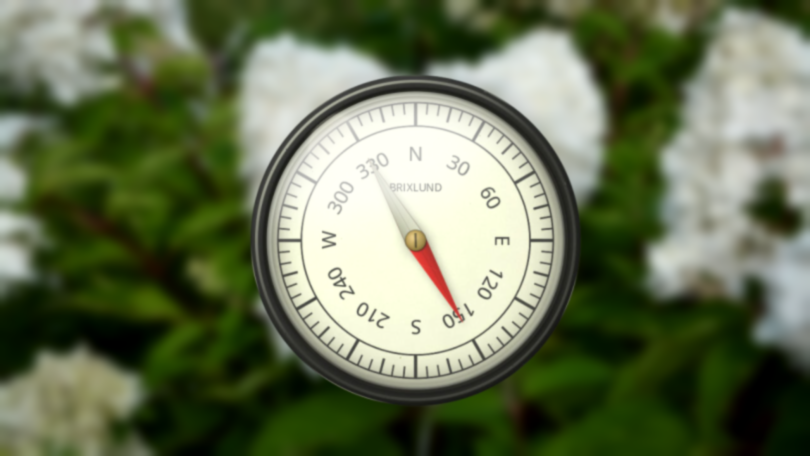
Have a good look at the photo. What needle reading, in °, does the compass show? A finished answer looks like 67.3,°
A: 150,°
